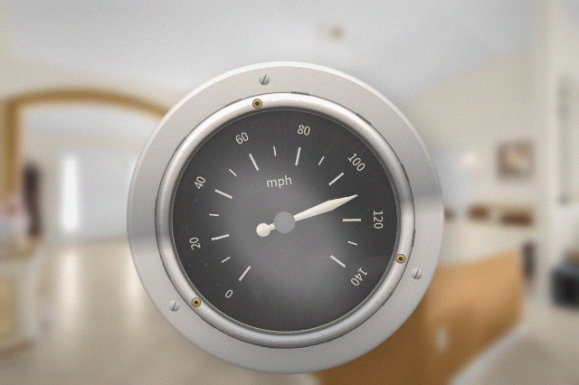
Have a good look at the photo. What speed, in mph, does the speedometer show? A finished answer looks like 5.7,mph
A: 110,mph
